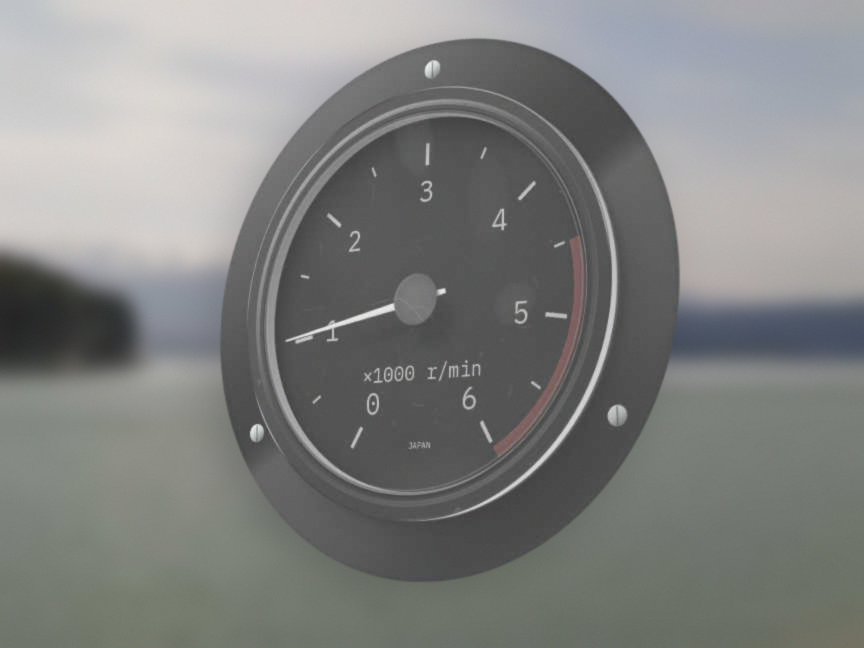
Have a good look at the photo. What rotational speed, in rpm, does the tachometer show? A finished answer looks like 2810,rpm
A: 1000,rpm
